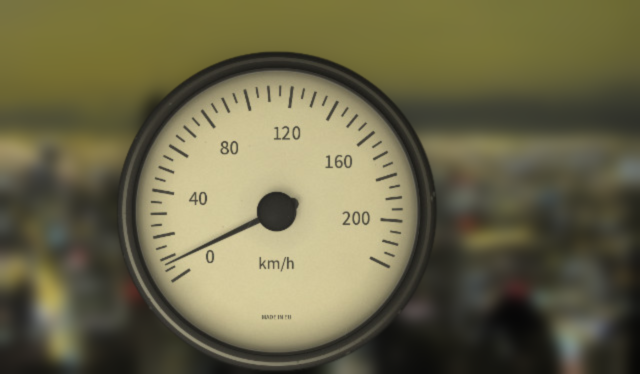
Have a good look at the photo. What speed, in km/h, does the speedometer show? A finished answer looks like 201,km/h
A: 7.5,km/h
